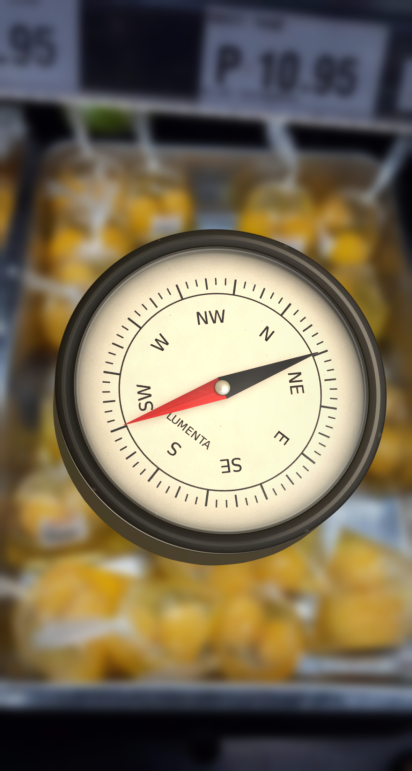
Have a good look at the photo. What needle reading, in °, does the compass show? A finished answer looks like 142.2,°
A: 210,°
